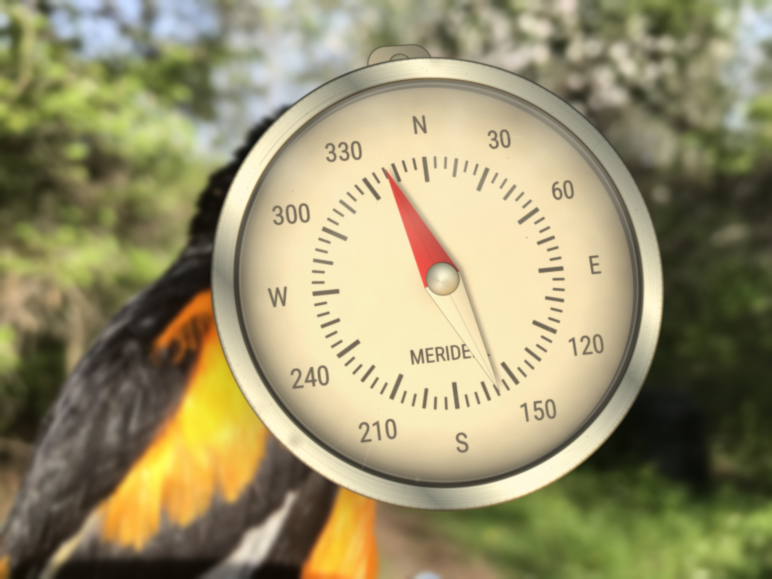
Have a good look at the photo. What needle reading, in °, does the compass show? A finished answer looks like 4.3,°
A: 340,°
